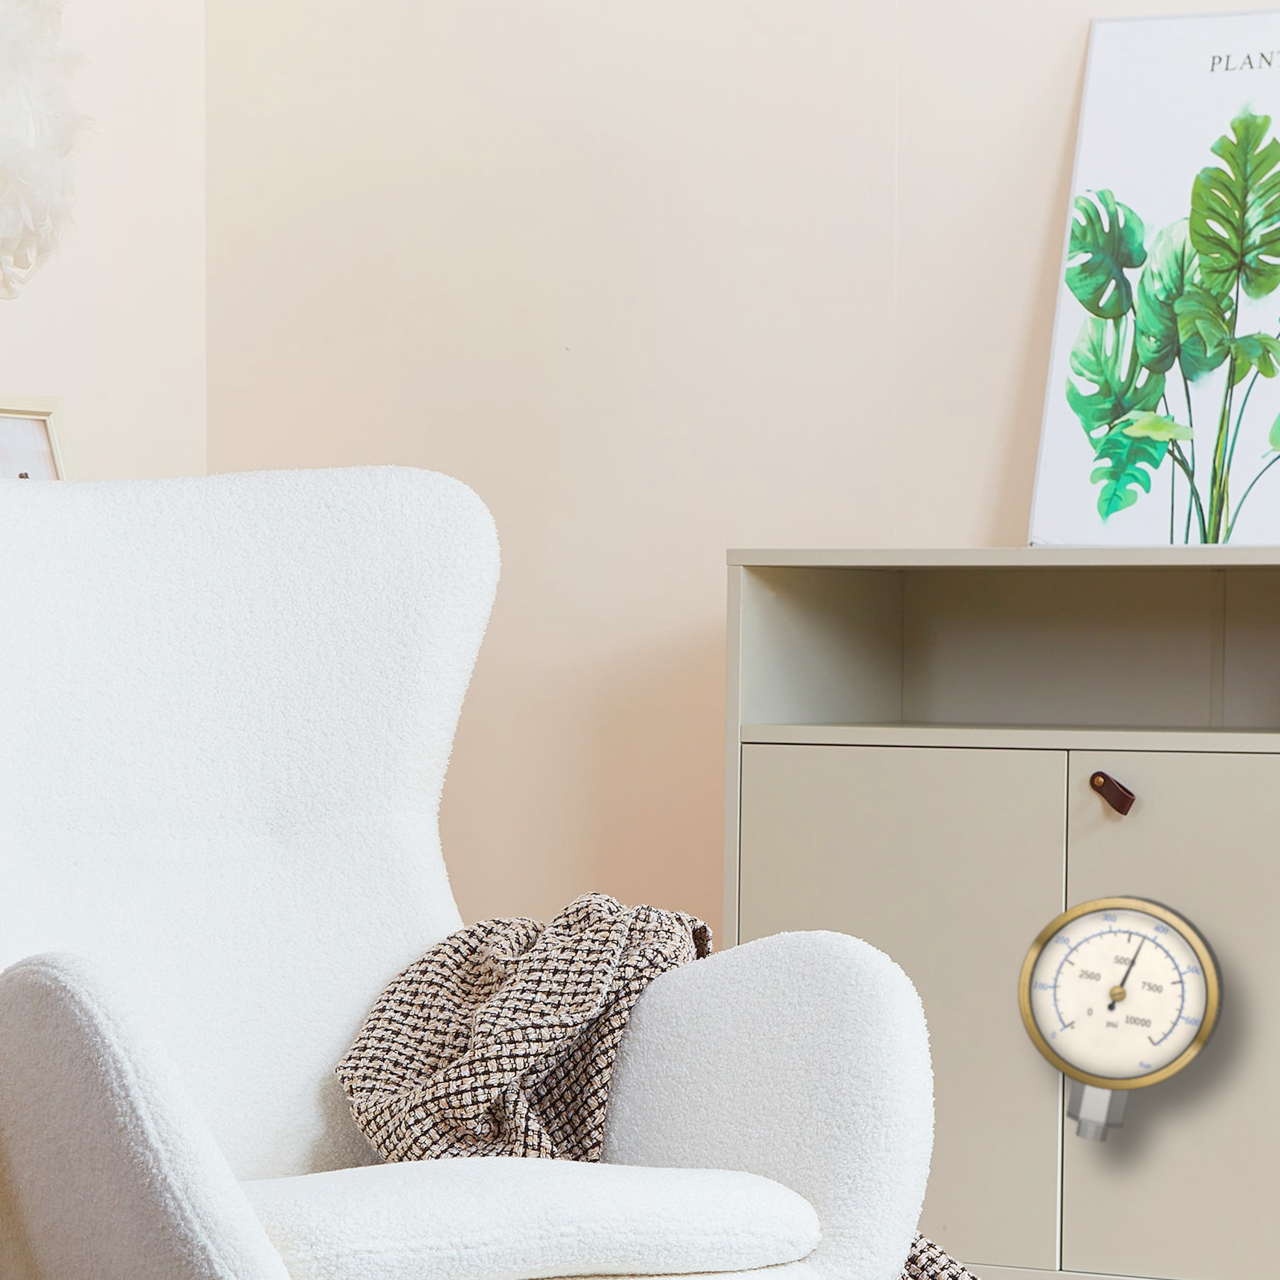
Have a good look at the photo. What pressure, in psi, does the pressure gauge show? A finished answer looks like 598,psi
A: 5500,psi
